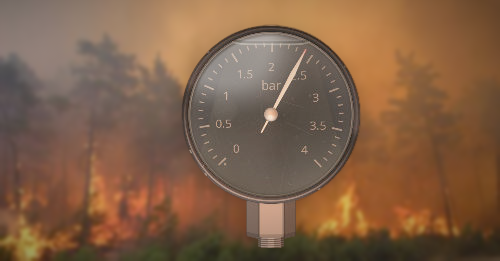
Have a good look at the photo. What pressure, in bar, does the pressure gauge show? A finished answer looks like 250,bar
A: 2.4,bar
